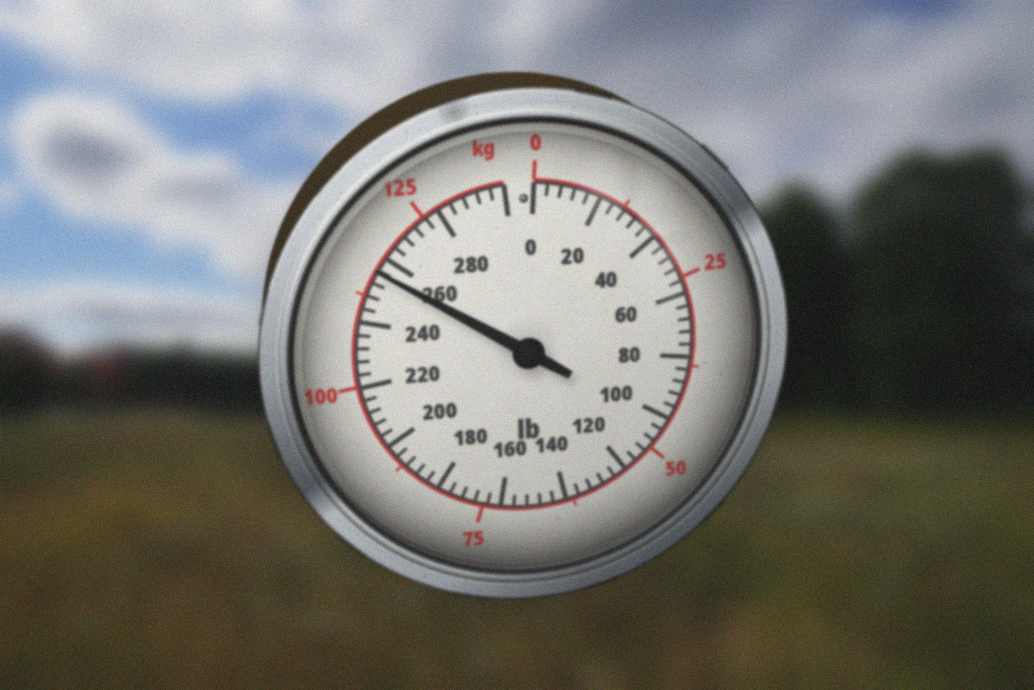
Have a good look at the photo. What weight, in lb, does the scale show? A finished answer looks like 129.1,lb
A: 256,lb
